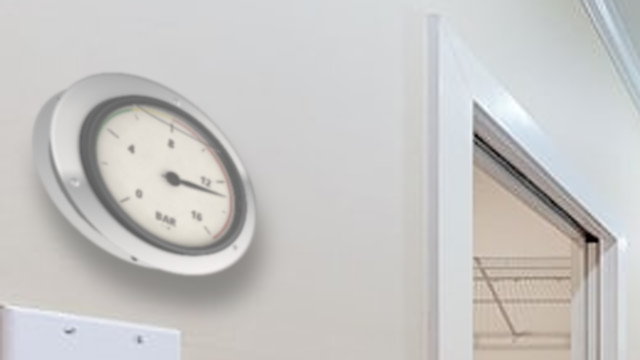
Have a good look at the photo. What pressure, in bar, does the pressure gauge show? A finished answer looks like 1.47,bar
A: 13,bar
